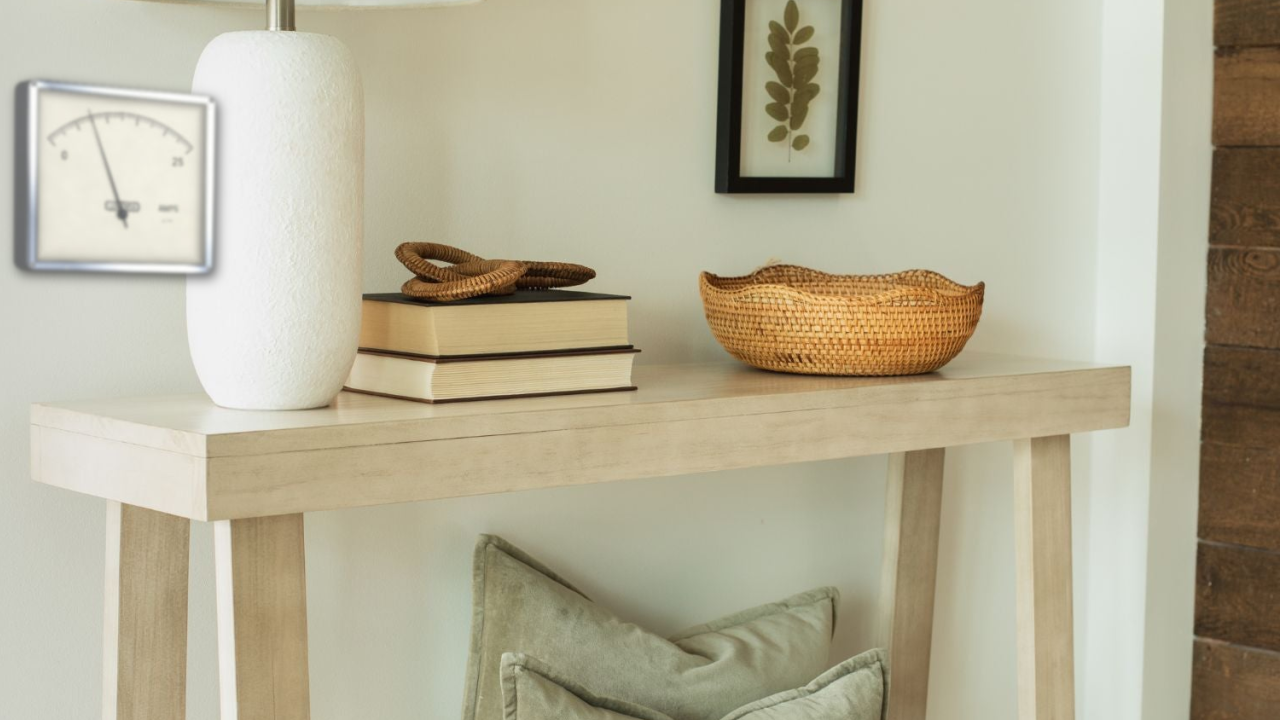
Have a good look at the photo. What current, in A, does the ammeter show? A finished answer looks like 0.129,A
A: 7.5,A
